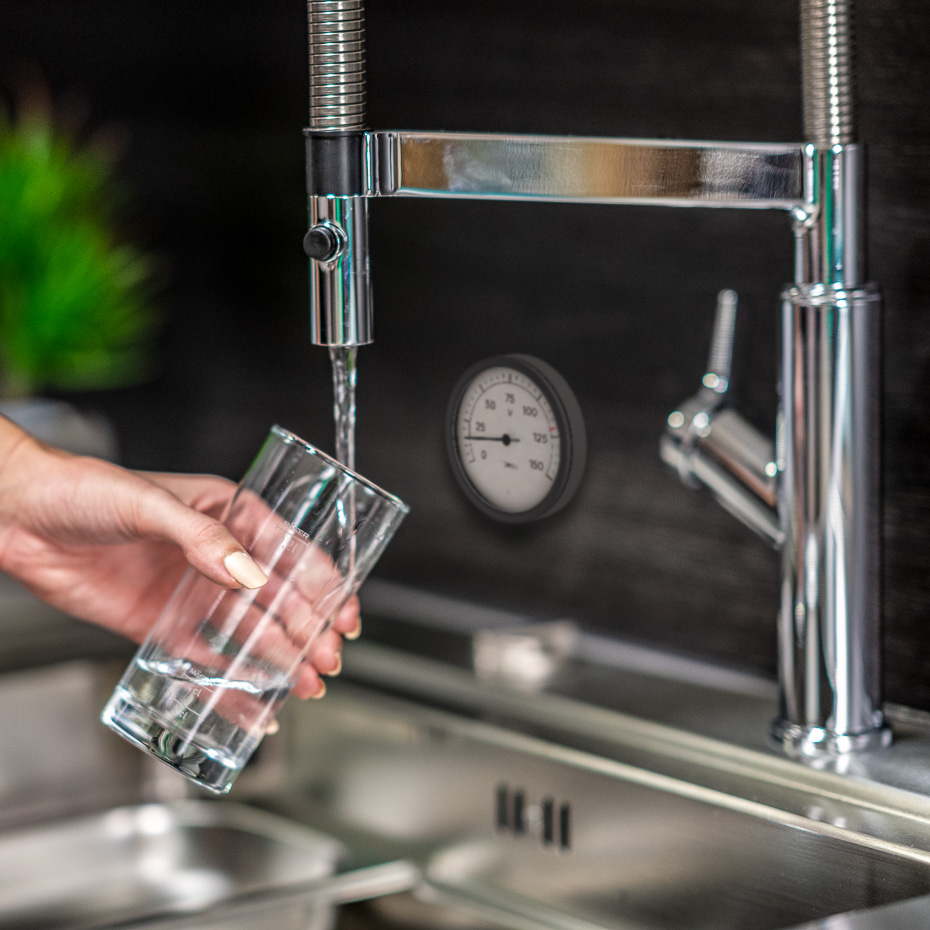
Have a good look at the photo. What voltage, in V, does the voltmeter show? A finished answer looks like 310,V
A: 15,V
